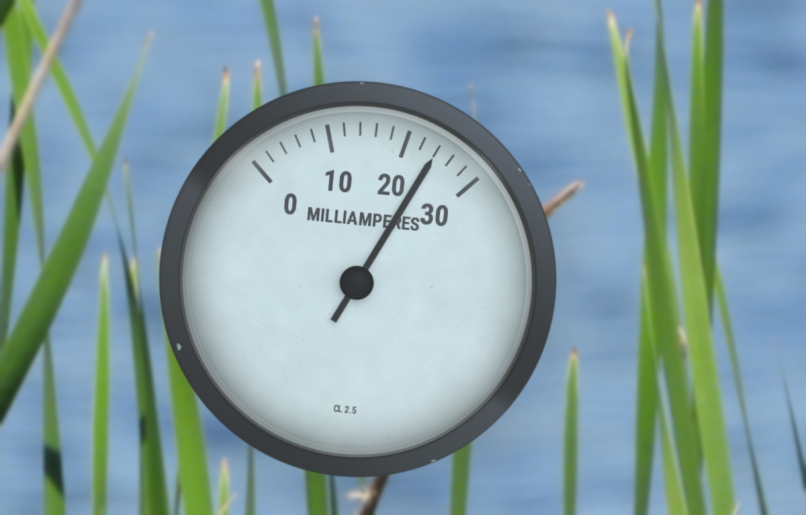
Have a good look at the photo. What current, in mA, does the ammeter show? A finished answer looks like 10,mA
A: 24,mA
